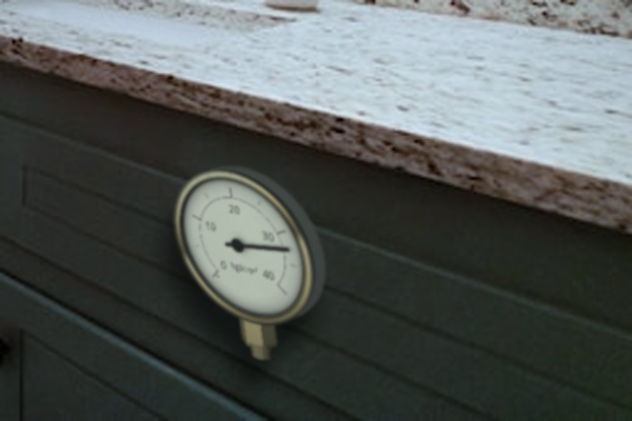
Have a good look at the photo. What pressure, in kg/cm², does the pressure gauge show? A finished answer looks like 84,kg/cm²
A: 32.5,kg/cm²
